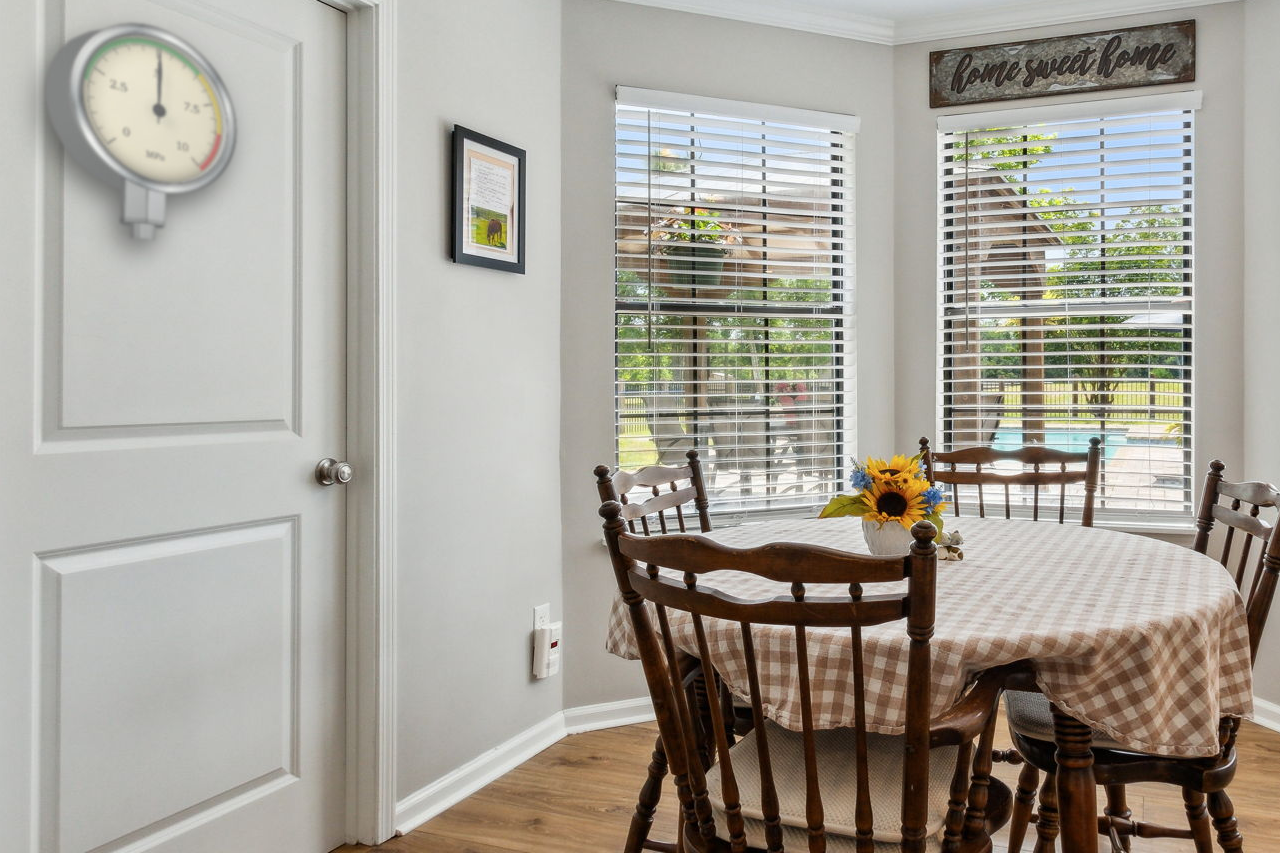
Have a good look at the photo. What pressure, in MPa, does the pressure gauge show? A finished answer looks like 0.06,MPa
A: 5,MPa
